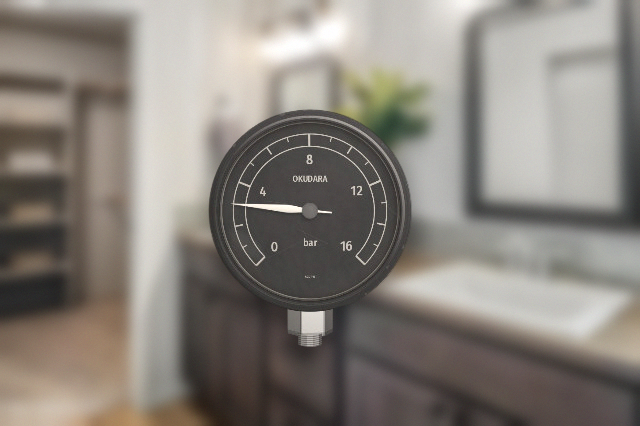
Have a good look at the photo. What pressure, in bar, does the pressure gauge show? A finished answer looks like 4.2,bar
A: 3,bar
